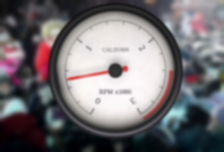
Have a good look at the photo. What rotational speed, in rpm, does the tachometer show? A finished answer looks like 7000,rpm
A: 500,rpm
